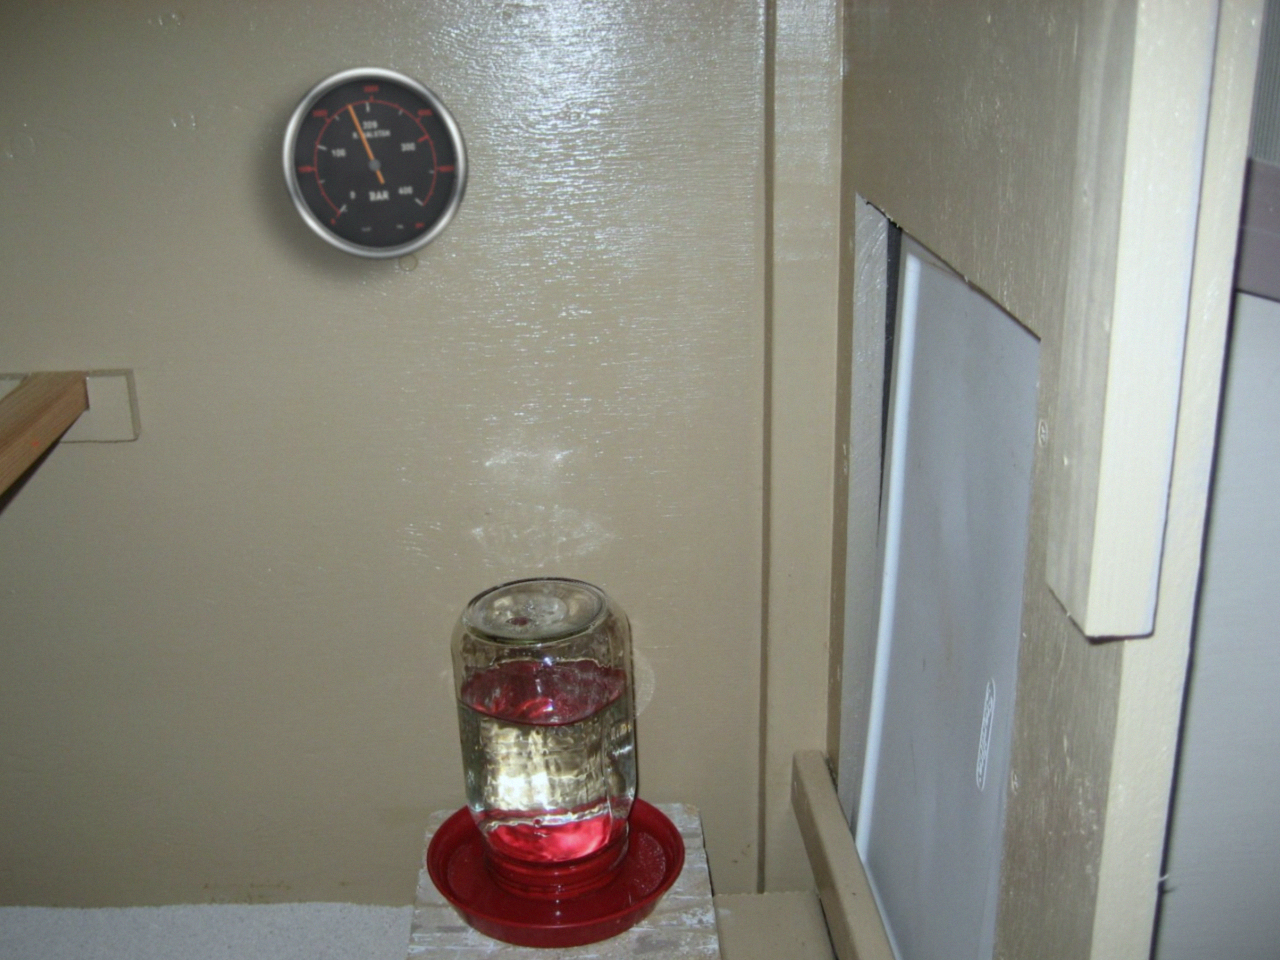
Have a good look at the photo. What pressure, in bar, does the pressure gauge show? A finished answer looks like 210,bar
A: 175,bar
